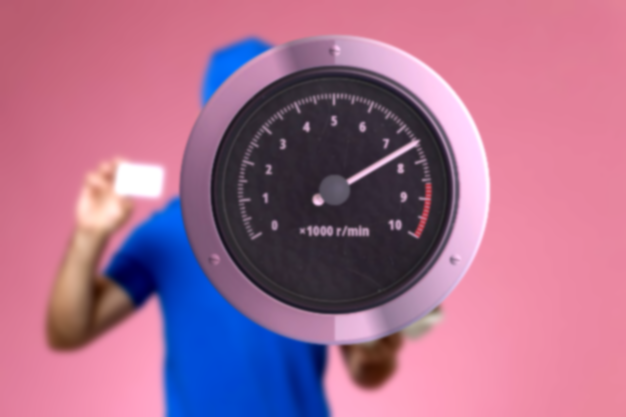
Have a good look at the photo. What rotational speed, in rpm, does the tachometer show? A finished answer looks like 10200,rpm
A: 7500,rpm
